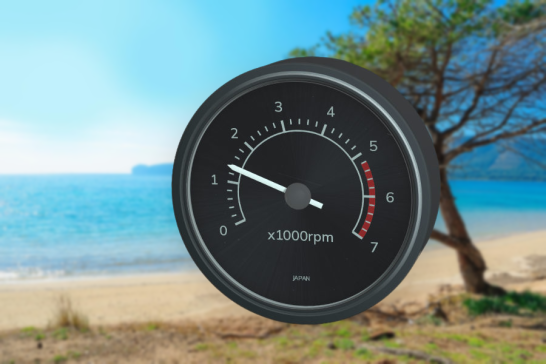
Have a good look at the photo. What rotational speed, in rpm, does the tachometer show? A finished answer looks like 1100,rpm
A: 1400,rpm
